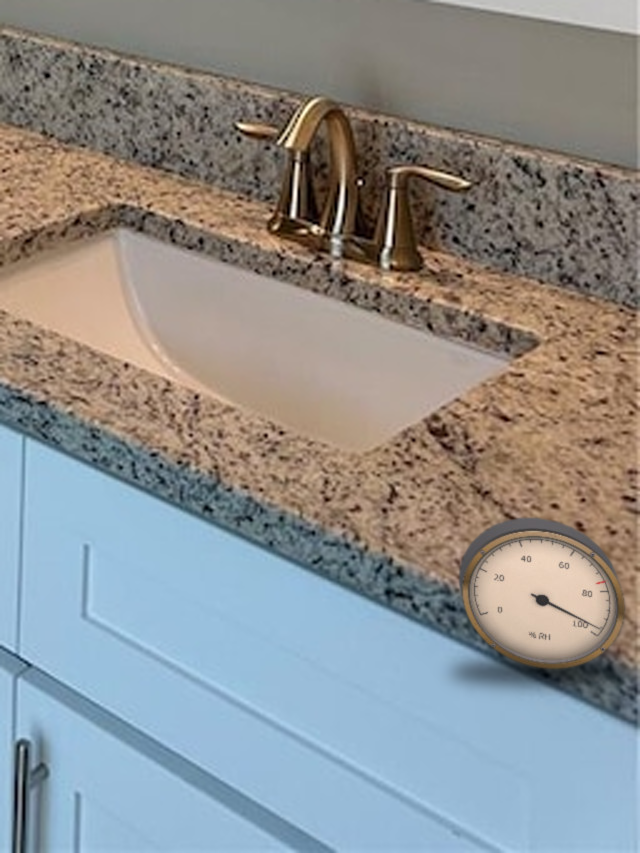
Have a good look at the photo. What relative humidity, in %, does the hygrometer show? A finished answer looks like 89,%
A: 96,%
